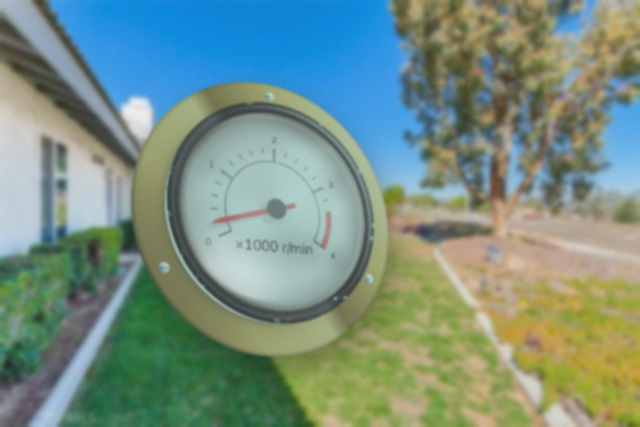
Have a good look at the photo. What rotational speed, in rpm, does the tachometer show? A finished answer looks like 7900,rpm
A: 200,rpm
